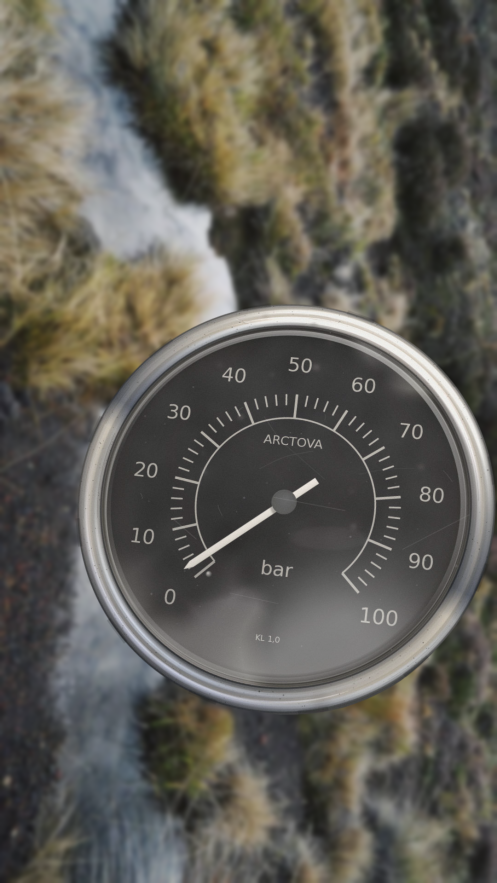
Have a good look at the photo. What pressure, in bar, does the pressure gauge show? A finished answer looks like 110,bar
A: 2,bar
